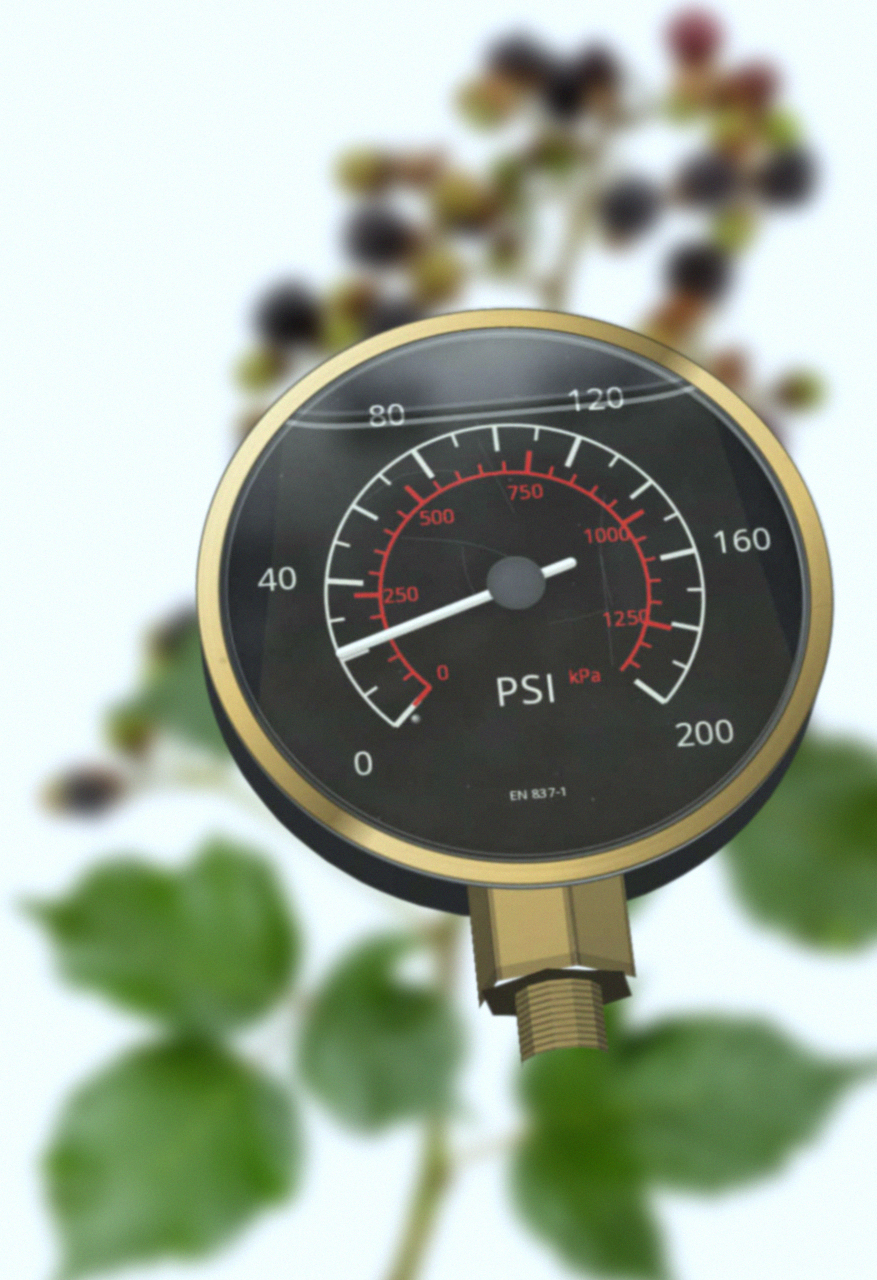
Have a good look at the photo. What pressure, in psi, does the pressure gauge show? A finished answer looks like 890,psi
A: 20,psi
